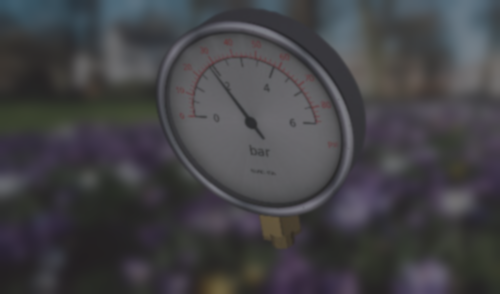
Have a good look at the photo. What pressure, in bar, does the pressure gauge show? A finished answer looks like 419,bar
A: 2,bar
